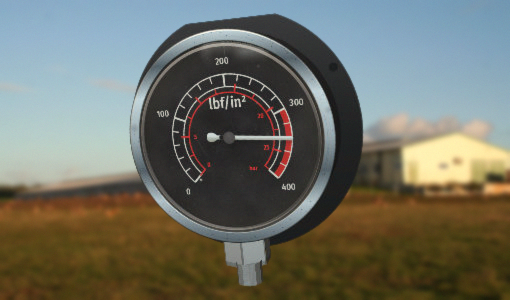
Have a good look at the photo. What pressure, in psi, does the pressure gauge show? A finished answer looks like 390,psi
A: 340,psi
